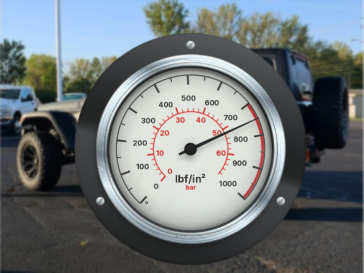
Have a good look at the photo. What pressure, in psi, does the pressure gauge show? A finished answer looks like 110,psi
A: 750,psi
